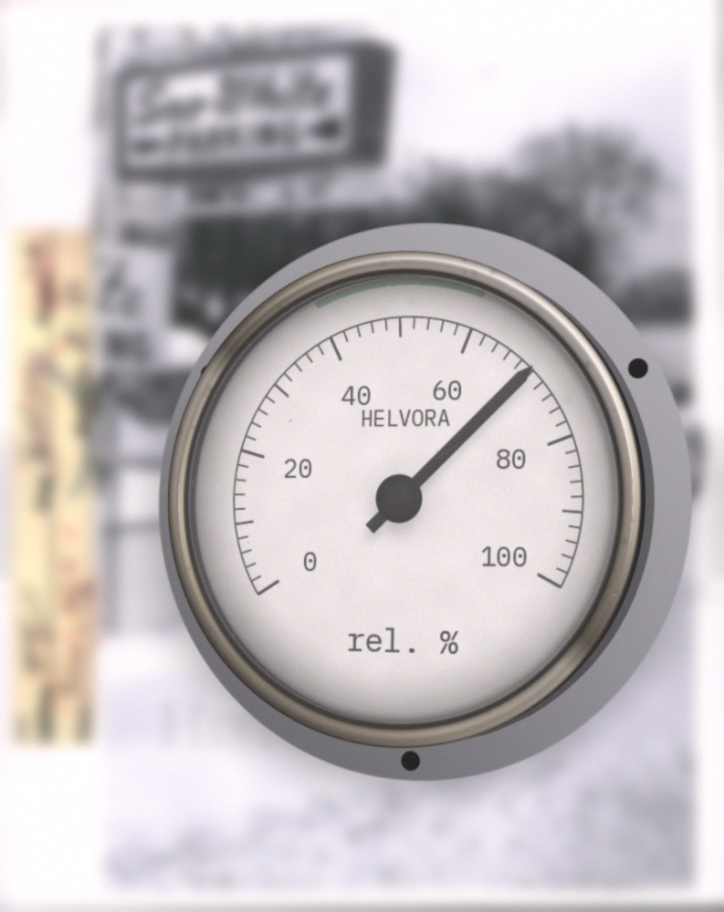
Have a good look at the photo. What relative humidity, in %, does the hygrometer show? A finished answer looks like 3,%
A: 70,%
